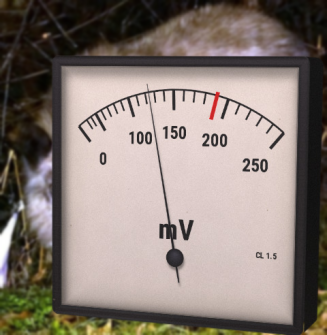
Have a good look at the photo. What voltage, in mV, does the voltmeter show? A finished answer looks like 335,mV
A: 125,mV
